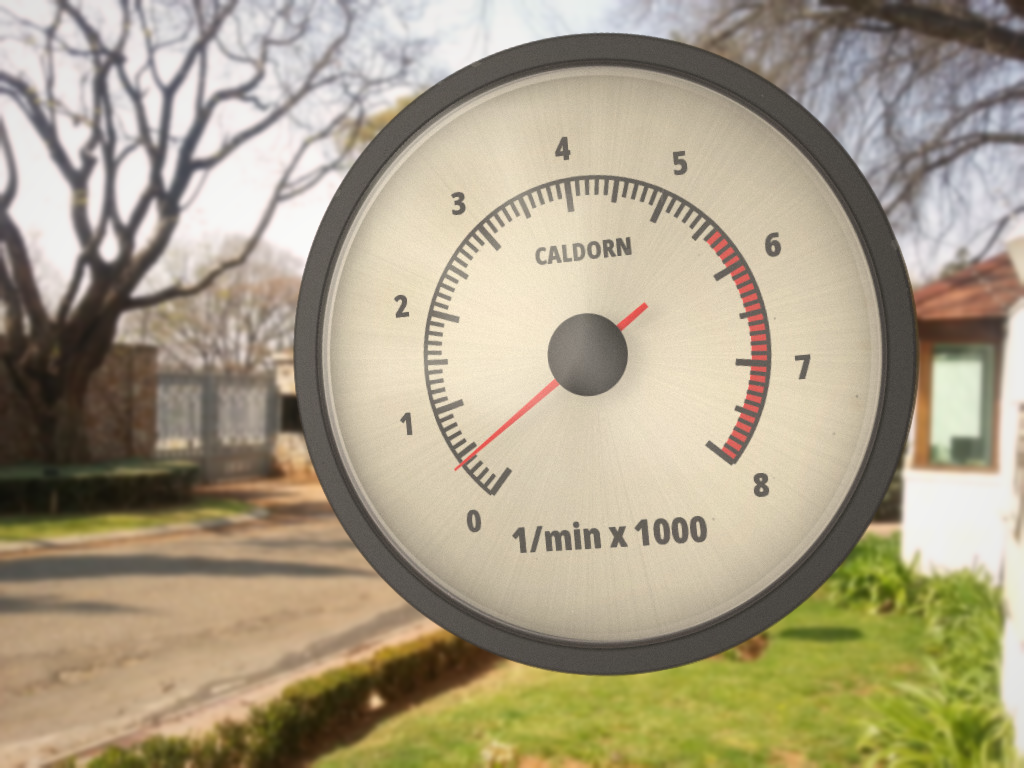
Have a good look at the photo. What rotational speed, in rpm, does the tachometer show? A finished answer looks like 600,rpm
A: 400,rpm
